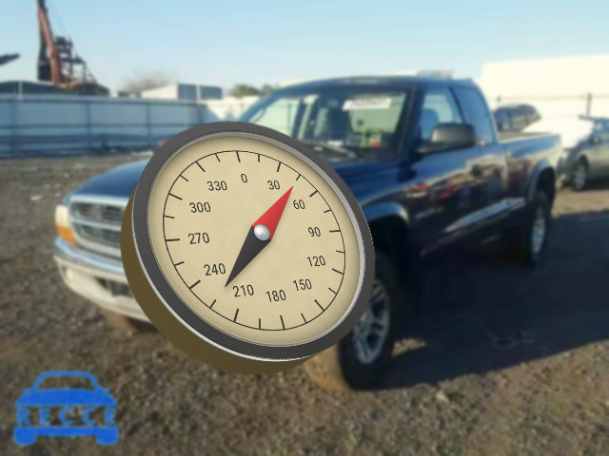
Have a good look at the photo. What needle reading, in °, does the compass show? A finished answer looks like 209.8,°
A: 45,°
